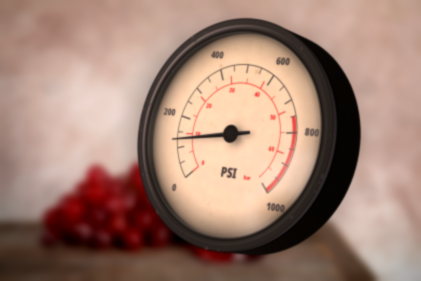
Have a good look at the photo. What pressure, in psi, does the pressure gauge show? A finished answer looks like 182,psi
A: 125,psi
